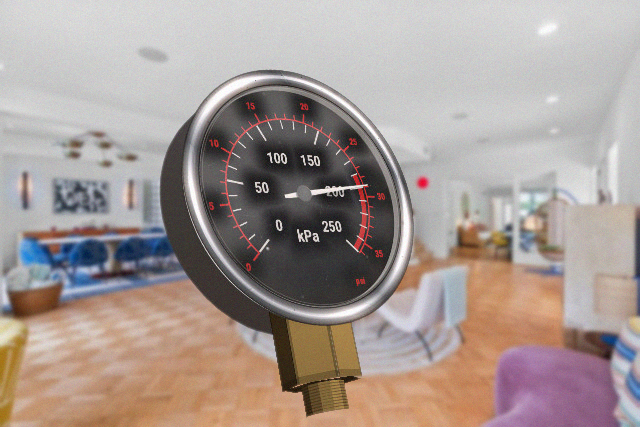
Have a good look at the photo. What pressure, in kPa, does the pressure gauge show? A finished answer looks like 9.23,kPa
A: 200,kPa
